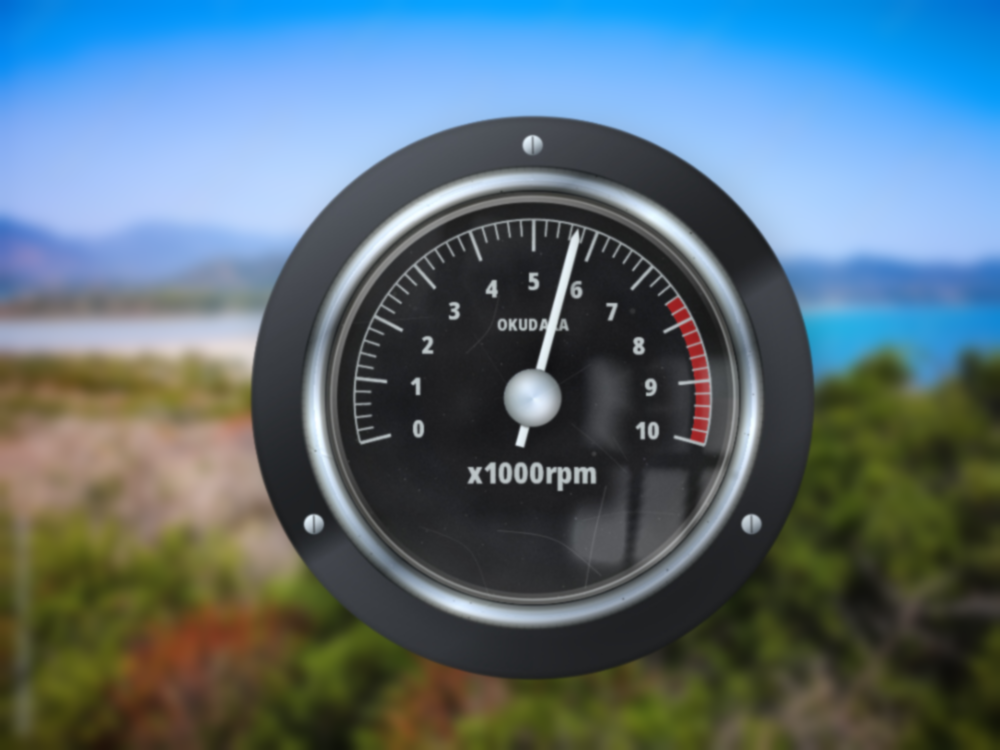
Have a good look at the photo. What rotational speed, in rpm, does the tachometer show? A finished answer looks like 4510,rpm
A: 5700,rpm
